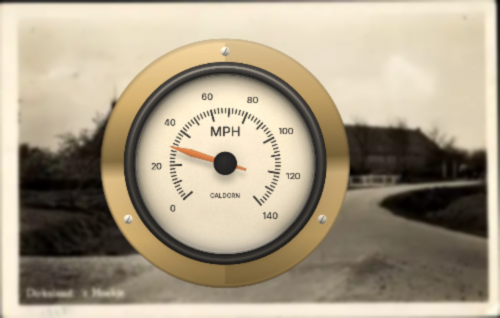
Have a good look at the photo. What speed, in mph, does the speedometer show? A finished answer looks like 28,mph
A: 30,mph
